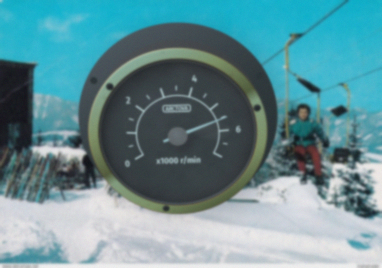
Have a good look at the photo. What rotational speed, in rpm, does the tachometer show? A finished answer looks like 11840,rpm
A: 5500,rpm
